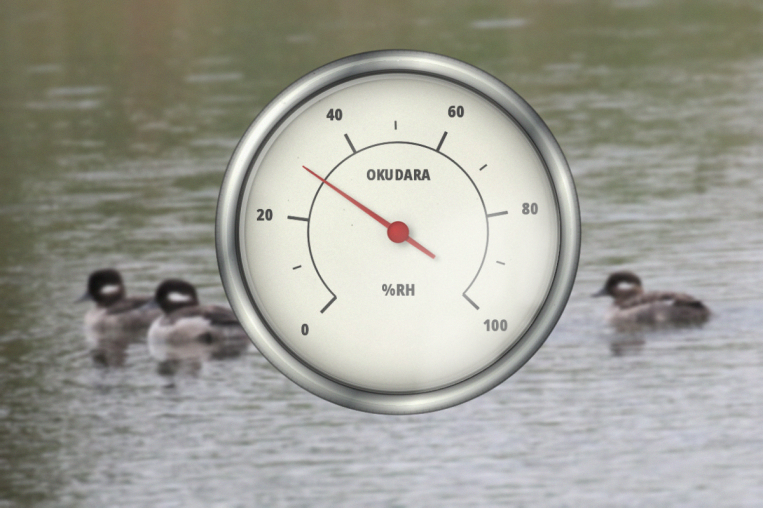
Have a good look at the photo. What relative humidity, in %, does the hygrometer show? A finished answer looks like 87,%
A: 30,%
